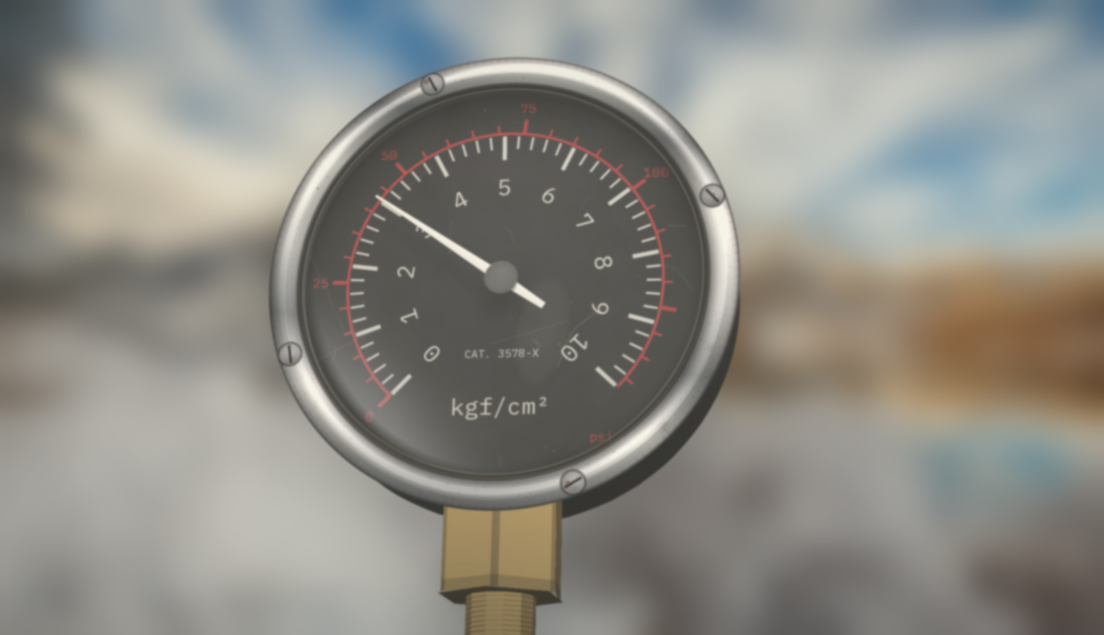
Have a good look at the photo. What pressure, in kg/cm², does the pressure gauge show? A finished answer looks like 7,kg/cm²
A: 3,kg/cm²
